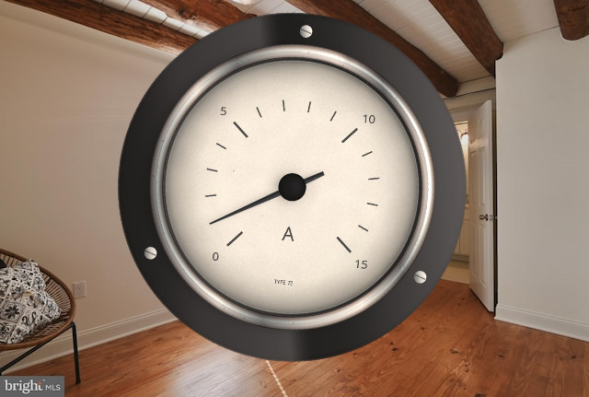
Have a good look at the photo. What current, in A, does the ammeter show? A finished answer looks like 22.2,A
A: 1,A
